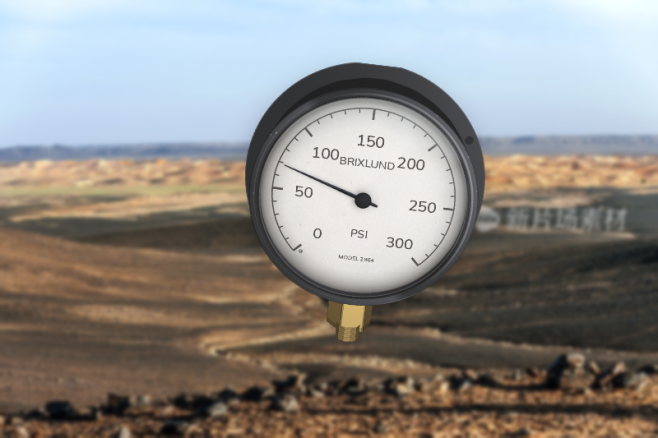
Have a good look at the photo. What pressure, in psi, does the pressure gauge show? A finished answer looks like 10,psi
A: 70,psi
